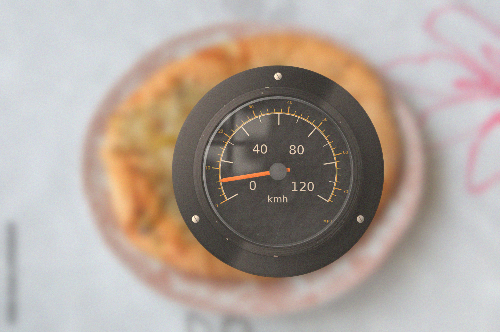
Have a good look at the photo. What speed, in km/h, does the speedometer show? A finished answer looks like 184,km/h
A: 10,km/h
